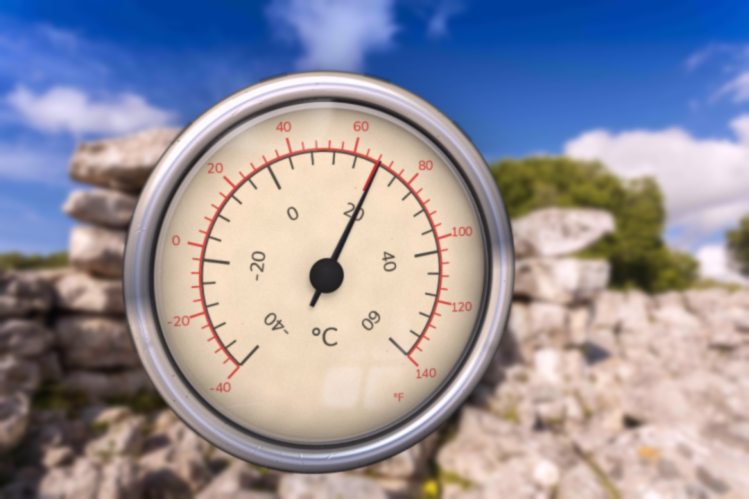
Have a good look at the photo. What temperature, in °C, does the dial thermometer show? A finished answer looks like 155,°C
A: 20,°C
